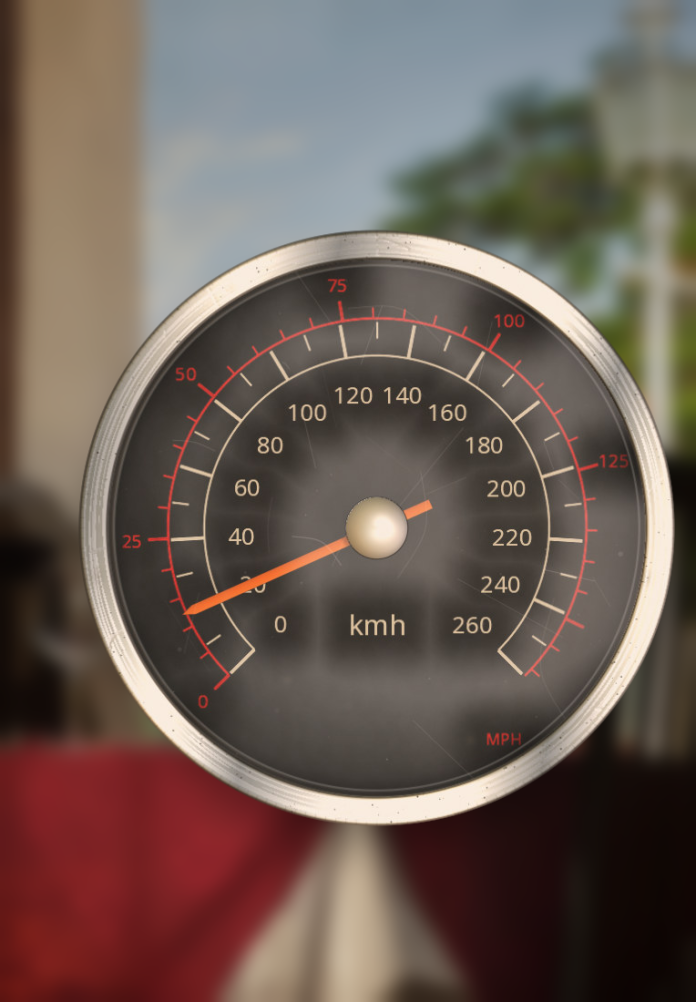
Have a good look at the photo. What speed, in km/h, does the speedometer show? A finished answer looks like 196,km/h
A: 20,km/h
